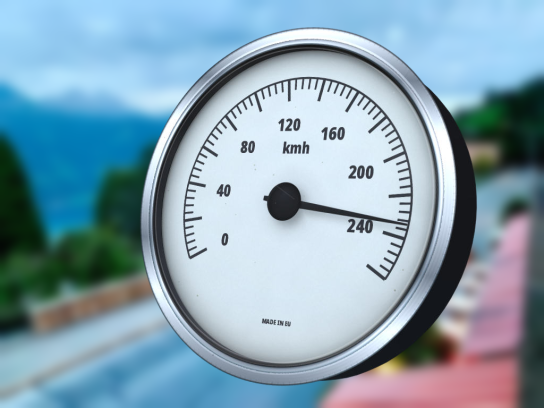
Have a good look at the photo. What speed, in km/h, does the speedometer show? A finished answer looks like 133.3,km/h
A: 234,km/h
